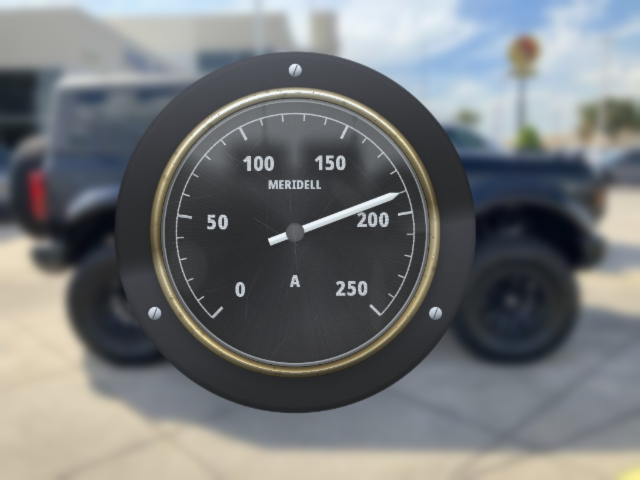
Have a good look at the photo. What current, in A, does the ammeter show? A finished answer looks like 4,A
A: 190,A
